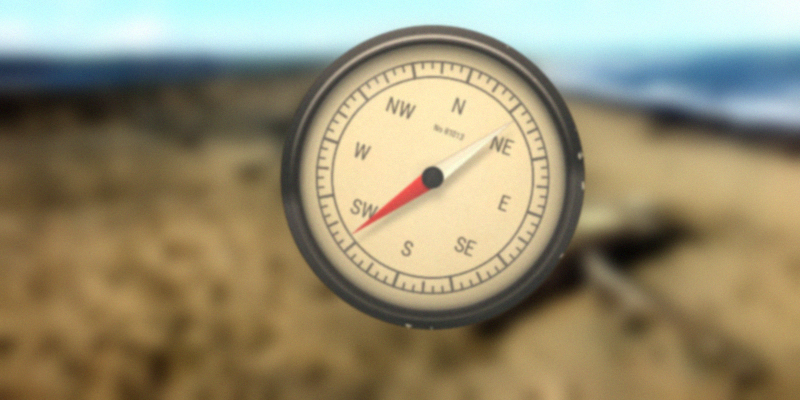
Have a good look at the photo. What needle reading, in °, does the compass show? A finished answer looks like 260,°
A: 215,°
